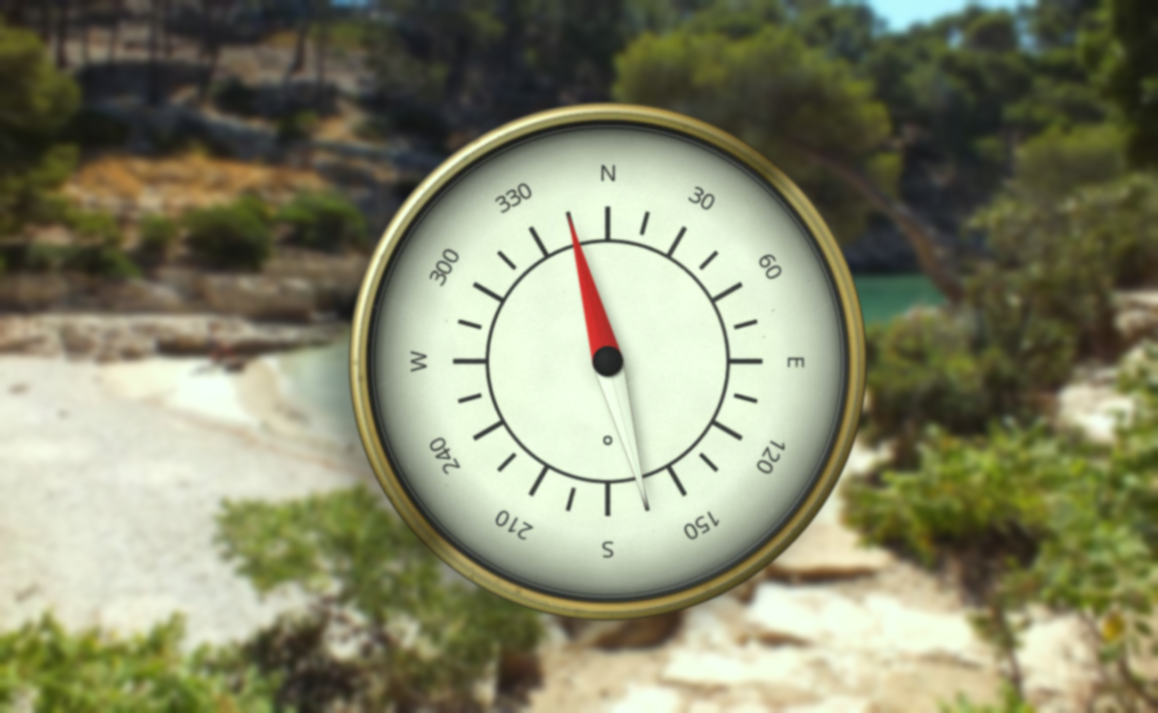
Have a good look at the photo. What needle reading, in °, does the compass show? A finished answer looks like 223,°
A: 345,°
